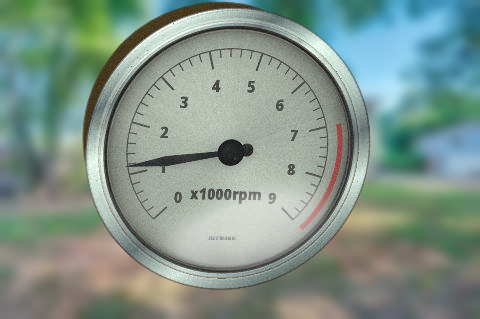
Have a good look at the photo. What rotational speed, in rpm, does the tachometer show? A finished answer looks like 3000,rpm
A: 1200,rpm
